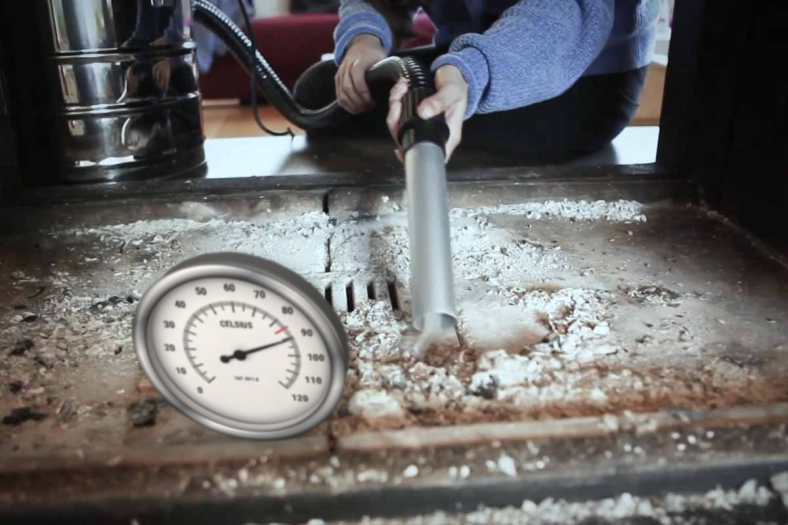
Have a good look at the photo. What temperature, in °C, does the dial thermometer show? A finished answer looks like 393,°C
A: 90,°C
